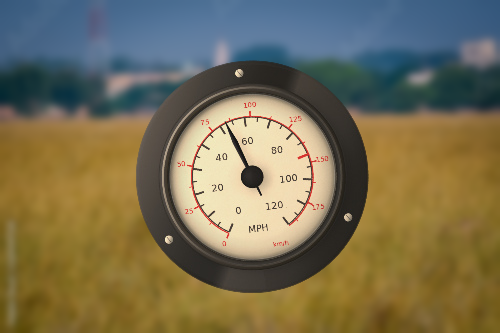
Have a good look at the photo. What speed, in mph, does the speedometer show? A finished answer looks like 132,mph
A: 52.5,mph
